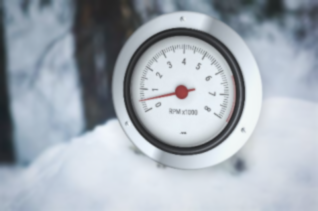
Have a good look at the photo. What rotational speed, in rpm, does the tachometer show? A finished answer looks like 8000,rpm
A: 500,rpm
